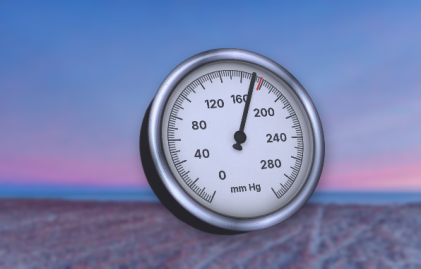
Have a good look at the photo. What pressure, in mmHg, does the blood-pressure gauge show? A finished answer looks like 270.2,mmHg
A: 170,mmHg
